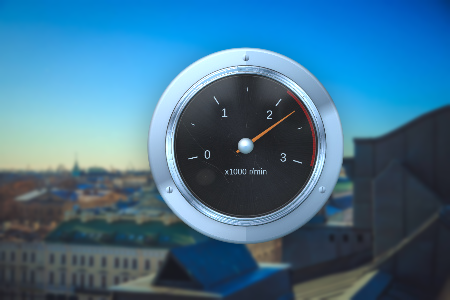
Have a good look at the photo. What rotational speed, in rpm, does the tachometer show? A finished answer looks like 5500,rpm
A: 2250,rpm
